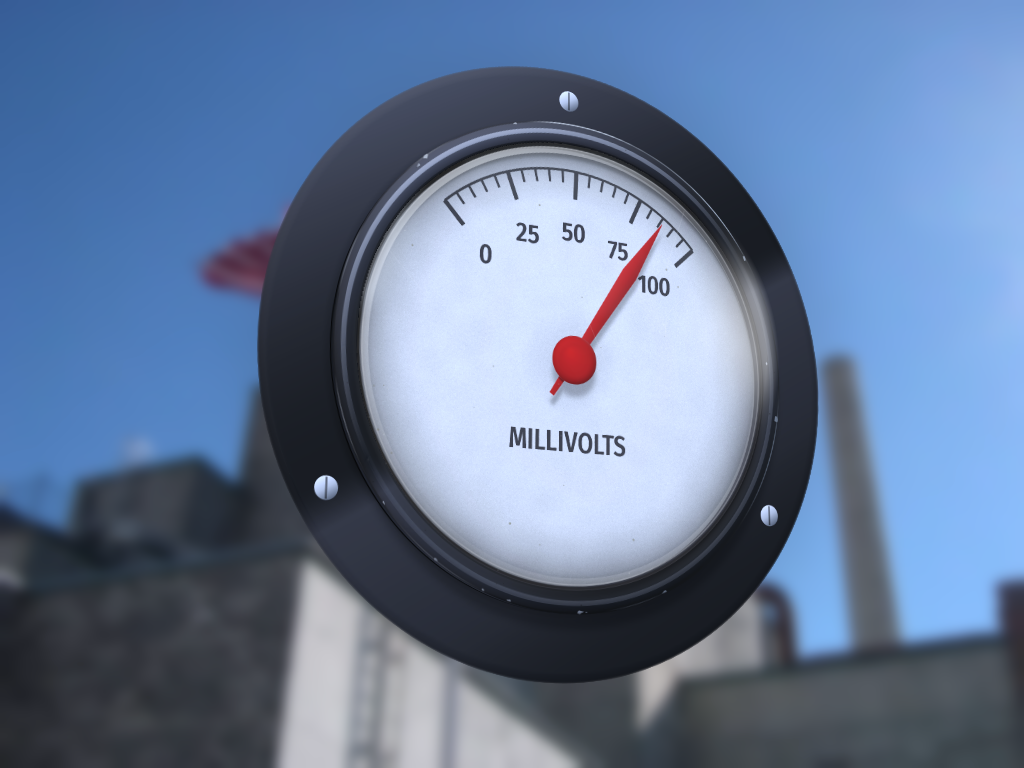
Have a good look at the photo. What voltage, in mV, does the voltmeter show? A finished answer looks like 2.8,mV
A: 85,mV
